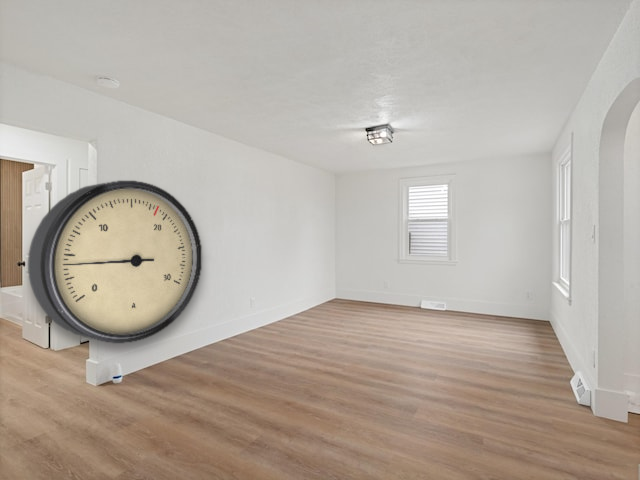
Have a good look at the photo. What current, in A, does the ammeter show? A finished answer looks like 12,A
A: 4,A
